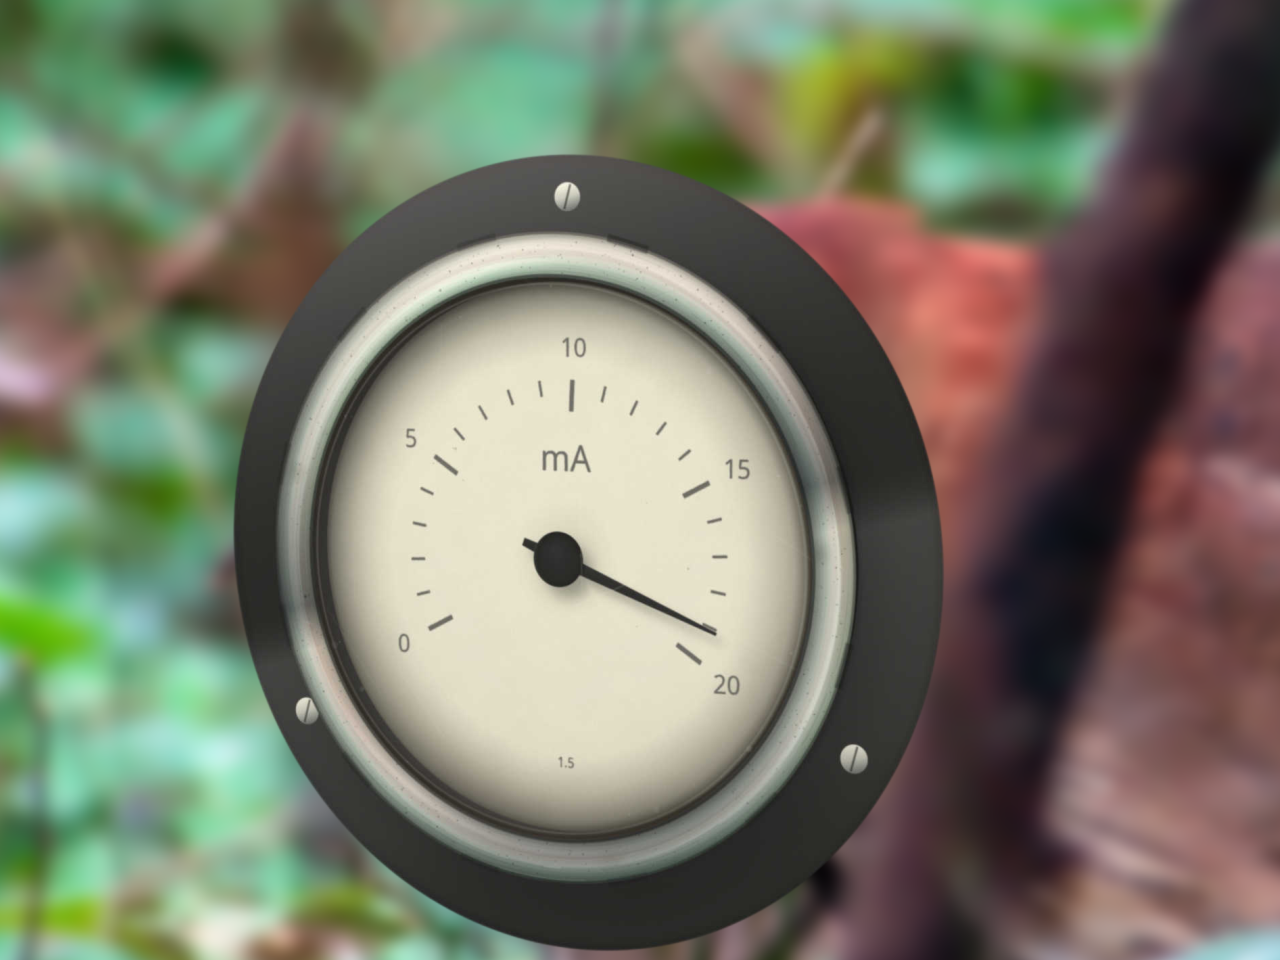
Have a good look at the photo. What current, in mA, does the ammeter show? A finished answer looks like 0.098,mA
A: 19,mA
